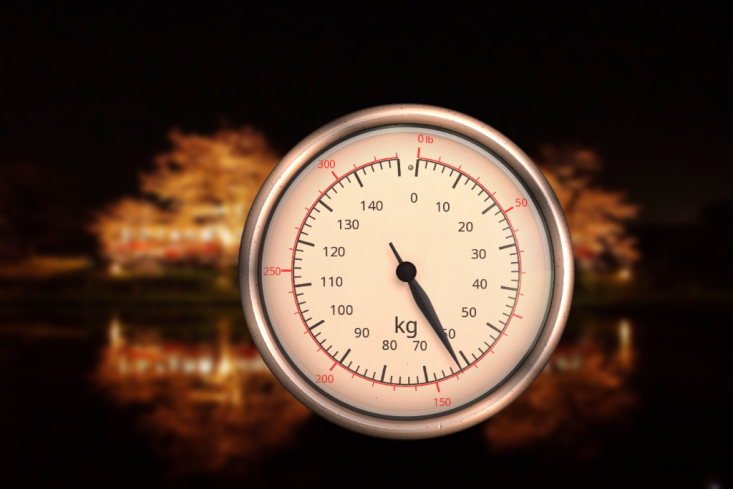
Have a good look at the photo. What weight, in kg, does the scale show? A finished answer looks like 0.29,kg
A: 62,kg
